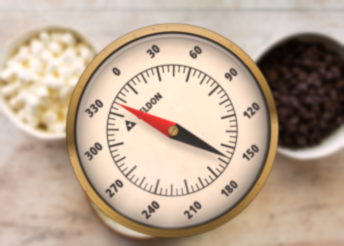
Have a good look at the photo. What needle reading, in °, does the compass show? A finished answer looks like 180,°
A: 340,°
